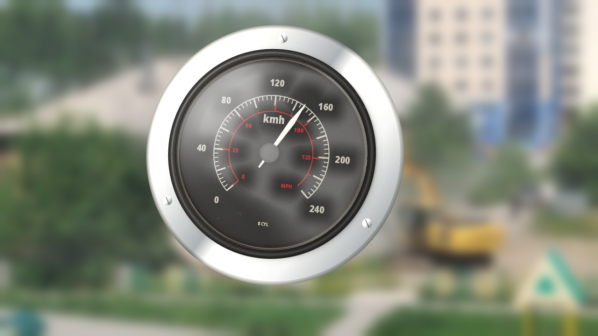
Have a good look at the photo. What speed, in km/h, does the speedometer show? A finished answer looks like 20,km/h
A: 148,km/h
